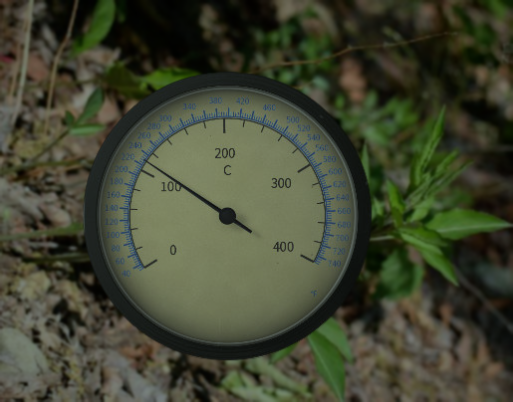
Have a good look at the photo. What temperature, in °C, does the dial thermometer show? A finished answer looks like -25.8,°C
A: 110,°C
